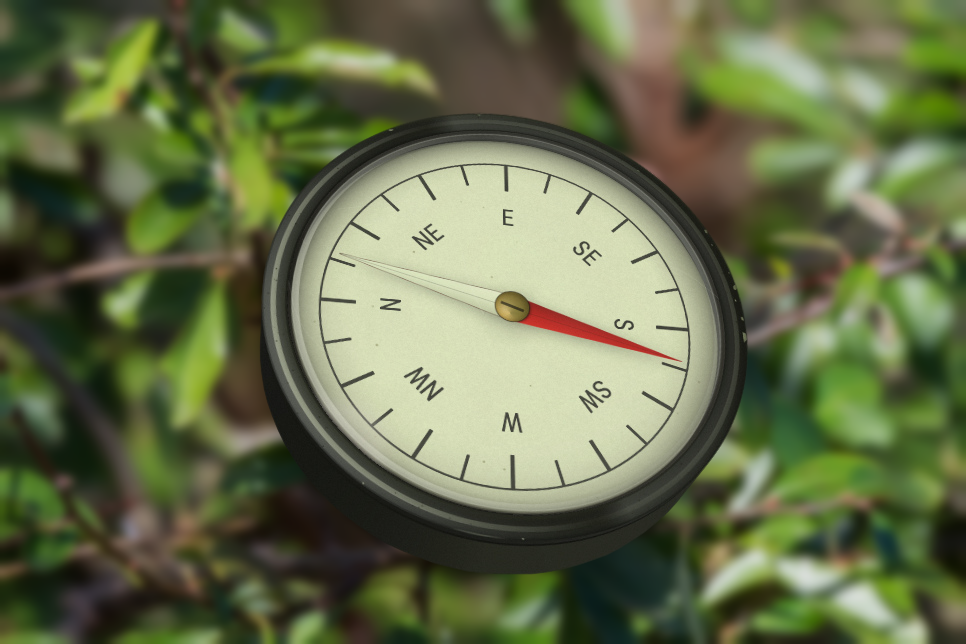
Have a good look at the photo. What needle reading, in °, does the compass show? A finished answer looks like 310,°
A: 195,°
